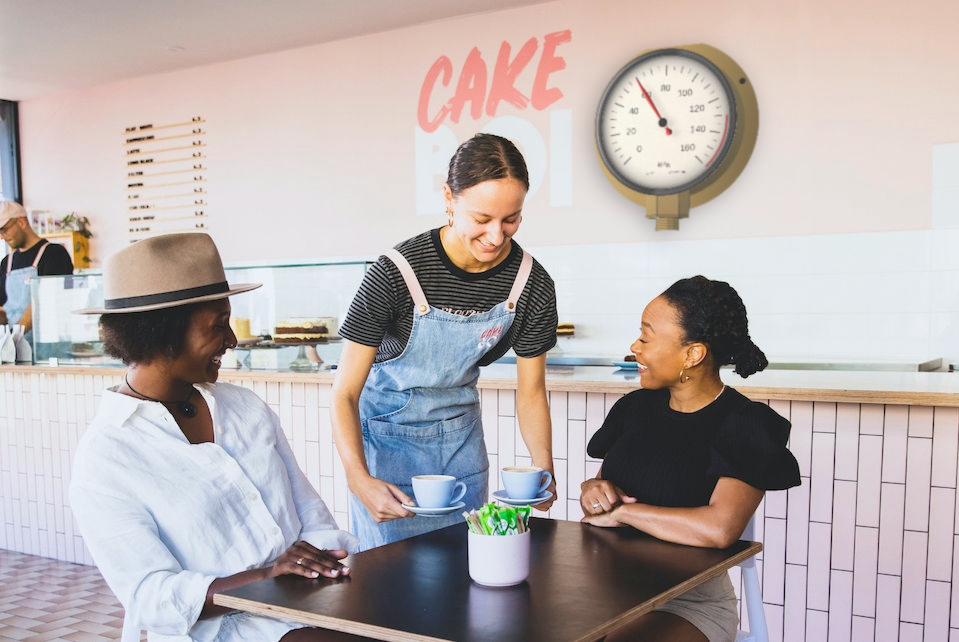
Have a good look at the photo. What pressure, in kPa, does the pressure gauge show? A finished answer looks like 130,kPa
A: 60,kPa
